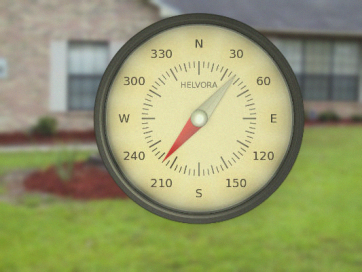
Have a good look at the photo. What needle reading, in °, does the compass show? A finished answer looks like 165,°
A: 220,°
